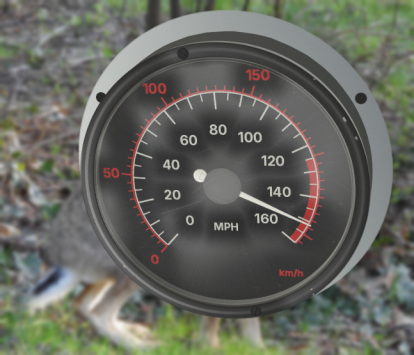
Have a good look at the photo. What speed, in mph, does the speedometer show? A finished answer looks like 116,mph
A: 150,mph
